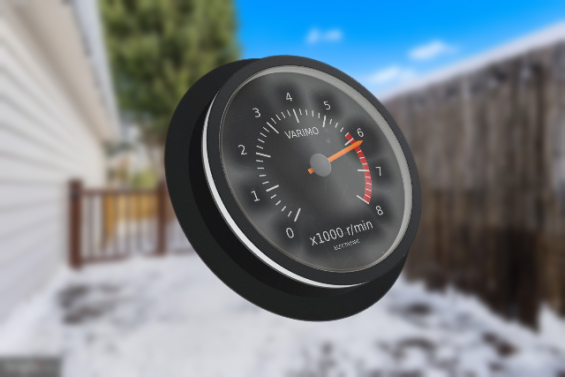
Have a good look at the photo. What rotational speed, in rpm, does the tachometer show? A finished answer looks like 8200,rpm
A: 6200,rpm
